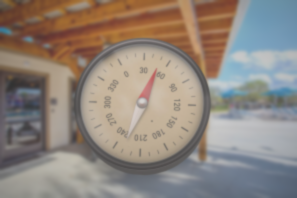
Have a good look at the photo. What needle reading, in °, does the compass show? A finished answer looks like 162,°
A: 50,°
